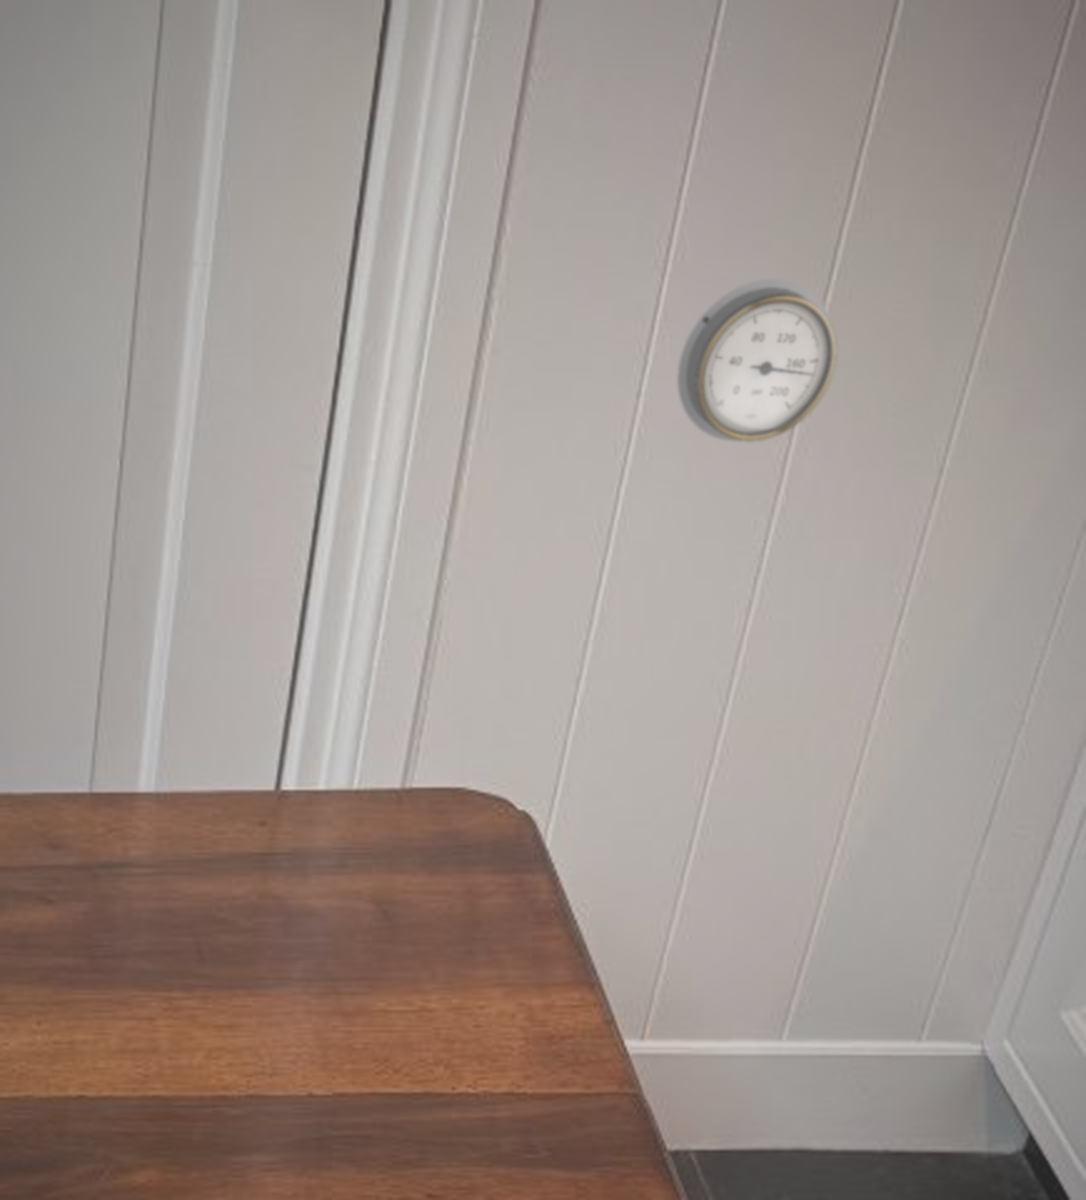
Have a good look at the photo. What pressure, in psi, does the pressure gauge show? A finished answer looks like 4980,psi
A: 170,psi
